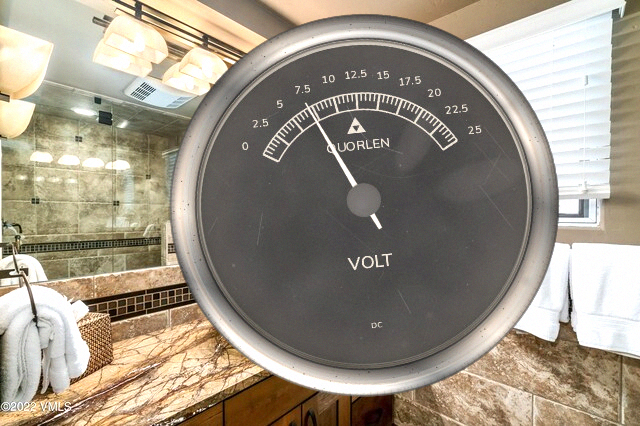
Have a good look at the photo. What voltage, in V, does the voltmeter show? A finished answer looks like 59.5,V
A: 7,V
